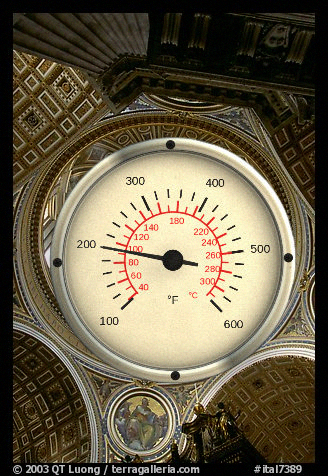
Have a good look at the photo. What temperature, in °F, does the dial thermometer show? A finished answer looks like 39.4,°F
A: 200,°F
